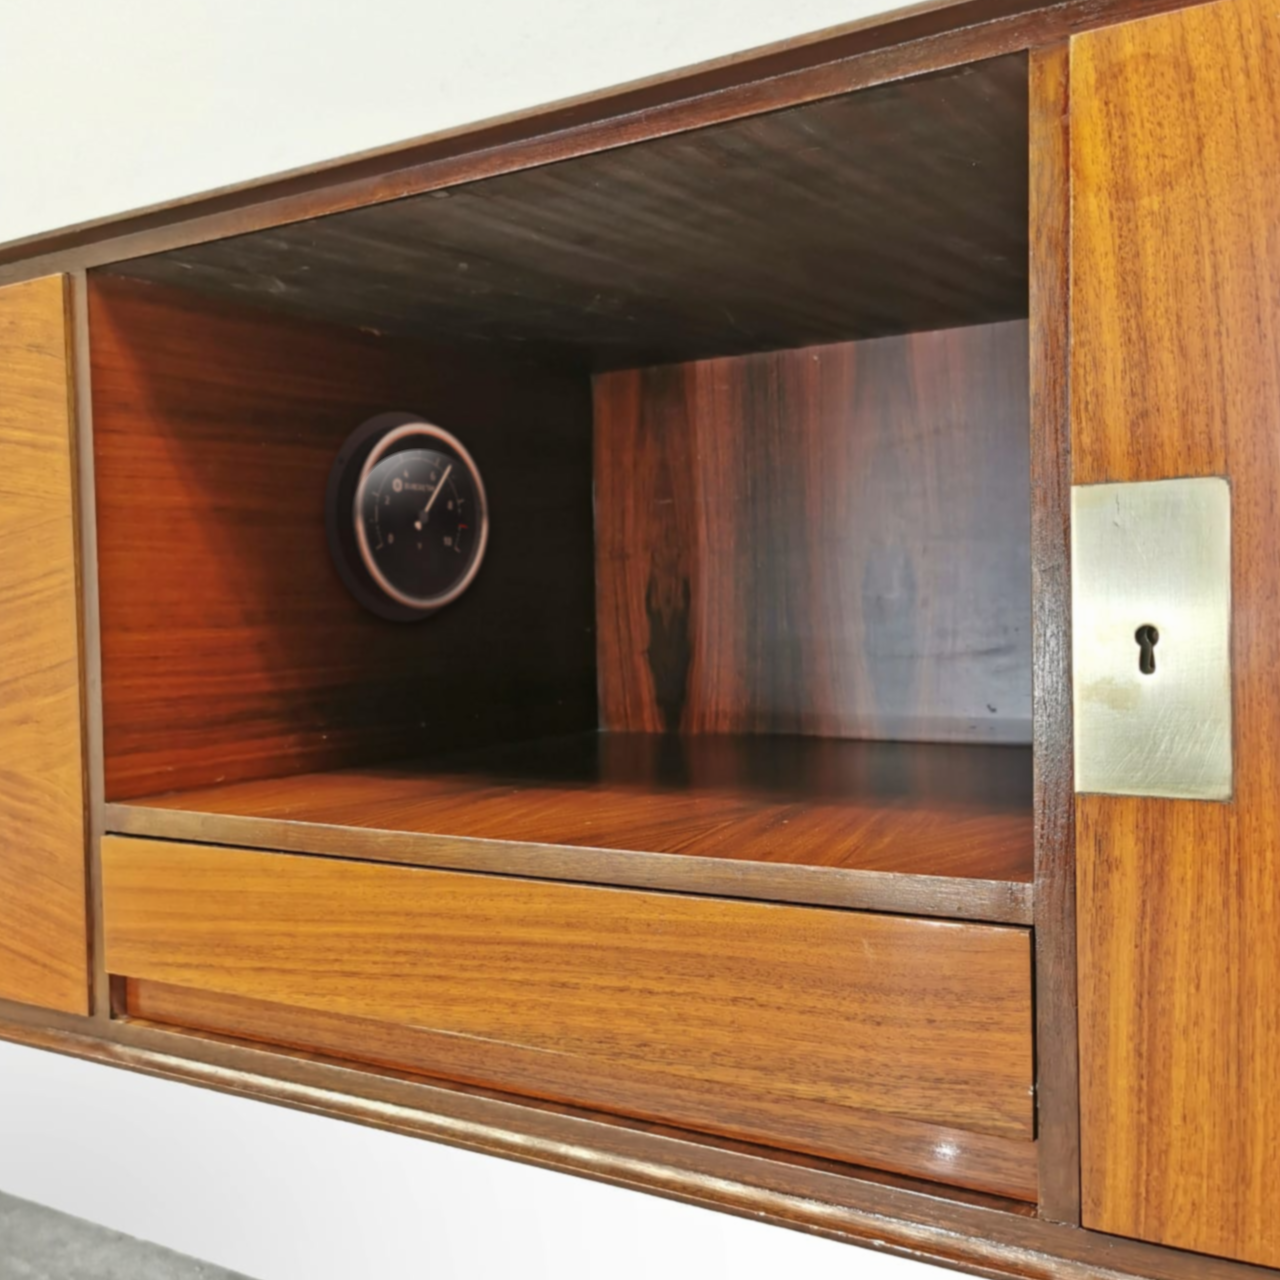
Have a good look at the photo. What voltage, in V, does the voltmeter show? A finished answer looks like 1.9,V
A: 6.5,V
